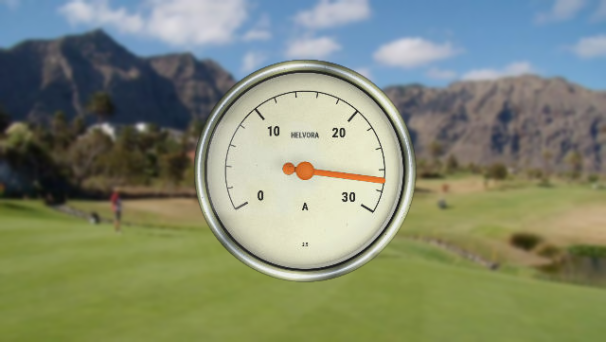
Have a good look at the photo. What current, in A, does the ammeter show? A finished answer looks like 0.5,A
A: 27,A
